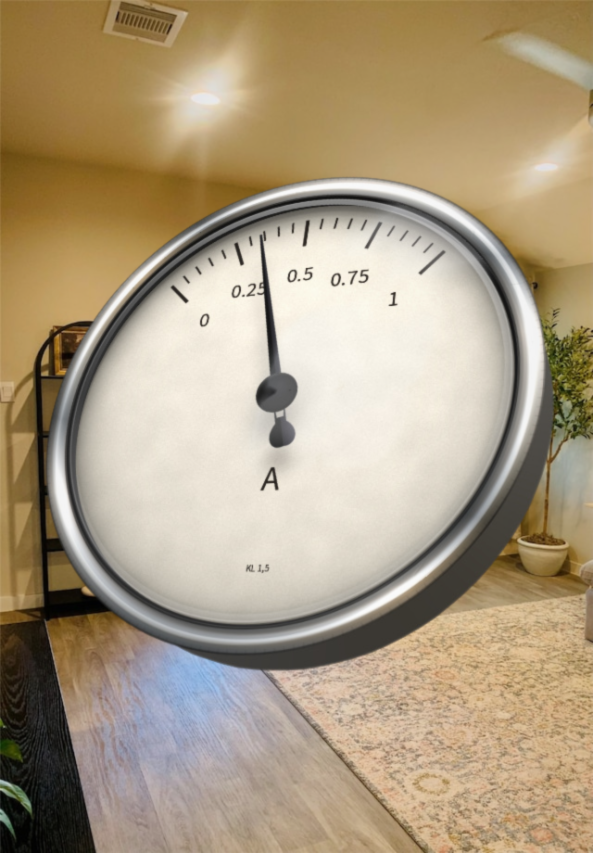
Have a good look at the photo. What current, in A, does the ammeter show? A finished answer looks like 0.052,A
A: 0.35,A
